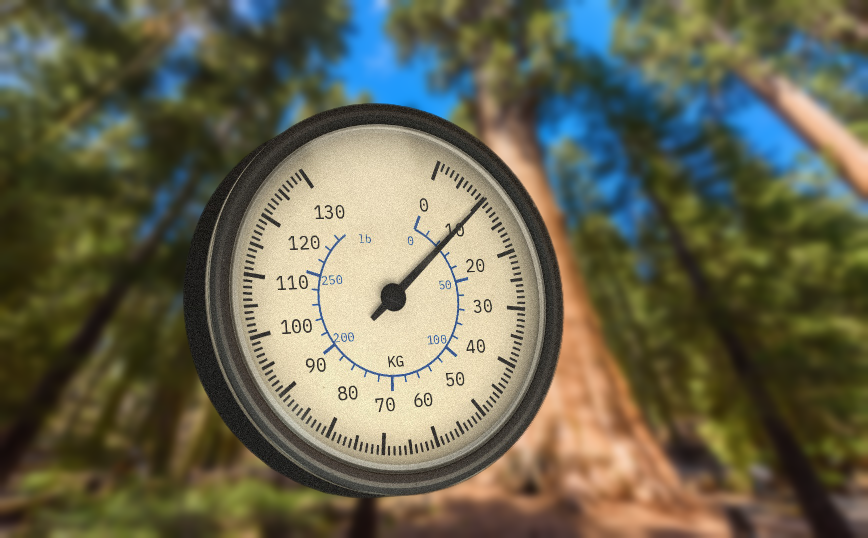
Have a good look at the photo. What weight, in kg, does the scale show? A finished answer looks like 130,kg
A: 10,kg
